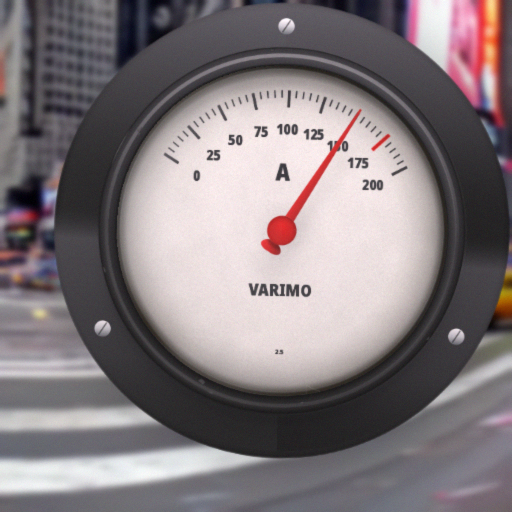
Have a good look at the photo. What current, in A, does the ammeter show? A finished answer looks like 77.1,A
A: 150,A
